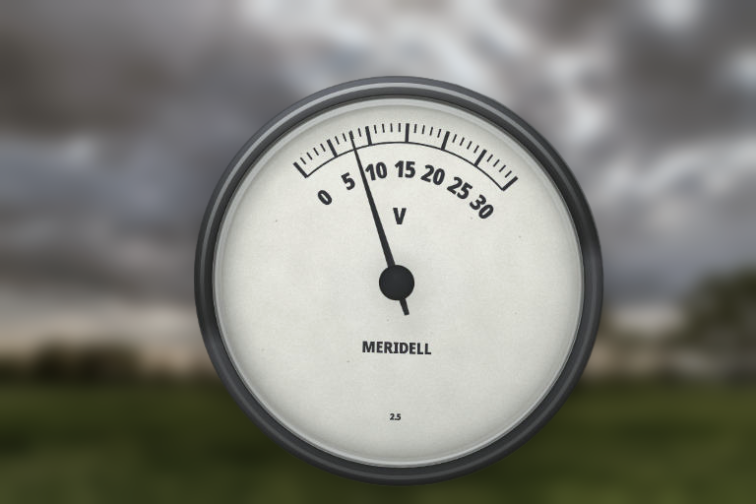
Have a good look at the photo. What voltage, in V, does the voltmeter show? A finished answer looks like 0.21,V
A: 8,V
